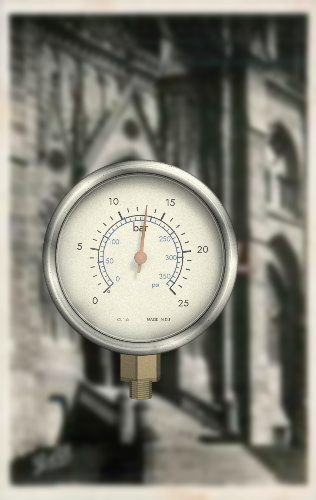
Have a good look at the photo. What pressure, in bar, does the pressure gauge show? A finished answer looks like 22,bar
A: 13,bar
